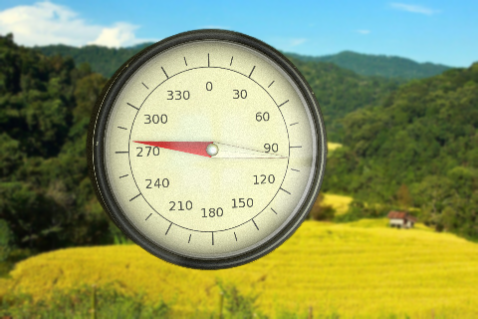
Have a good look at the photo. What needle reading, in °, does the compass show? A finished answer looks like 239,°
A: 277.5,°
